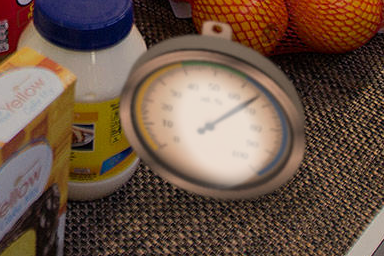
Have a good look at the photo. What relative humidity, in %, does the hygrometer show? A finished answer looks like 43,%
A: 65,%
